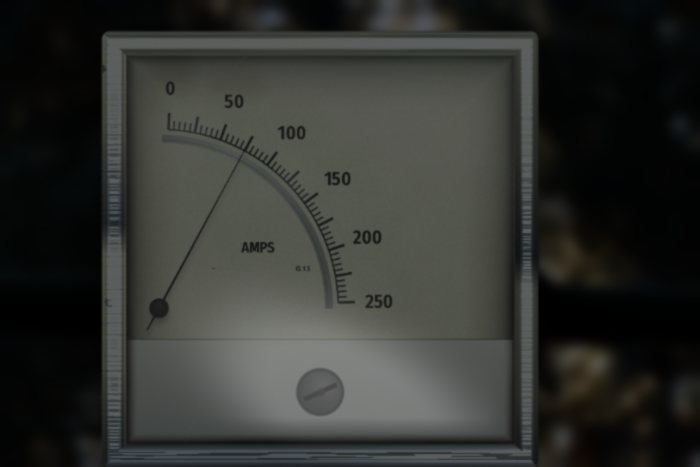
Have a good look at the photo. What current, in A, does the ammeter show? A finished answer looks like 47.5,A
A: 75,A
